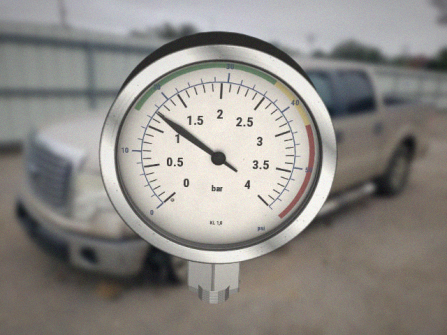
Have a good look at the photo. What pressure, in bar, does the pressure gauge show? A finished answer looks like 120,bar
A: 1.2,bar
